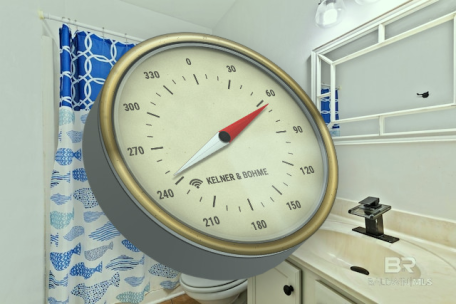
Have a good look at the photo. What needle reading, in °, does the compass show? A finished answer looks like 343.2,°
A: 65,°
